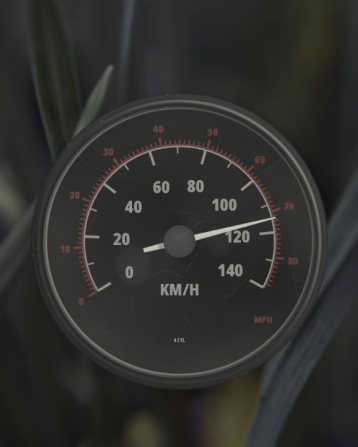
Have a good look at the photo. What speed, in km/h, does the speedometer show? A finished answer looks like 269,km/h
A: 115,km/h
